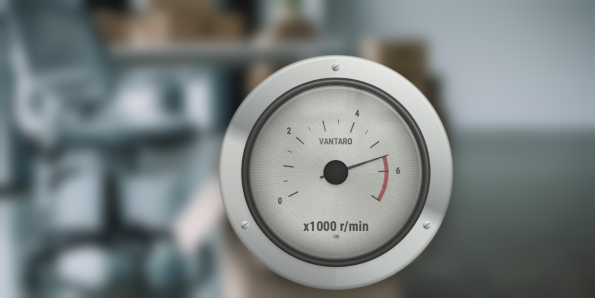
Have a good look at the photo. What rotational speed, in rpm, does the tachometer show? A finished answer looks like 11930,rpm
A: 5500,rpm
